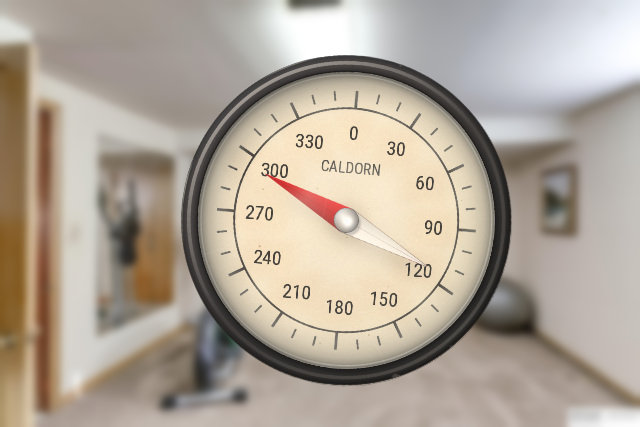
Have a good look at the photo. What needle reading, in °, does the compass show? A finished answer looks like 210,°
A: 295,°
